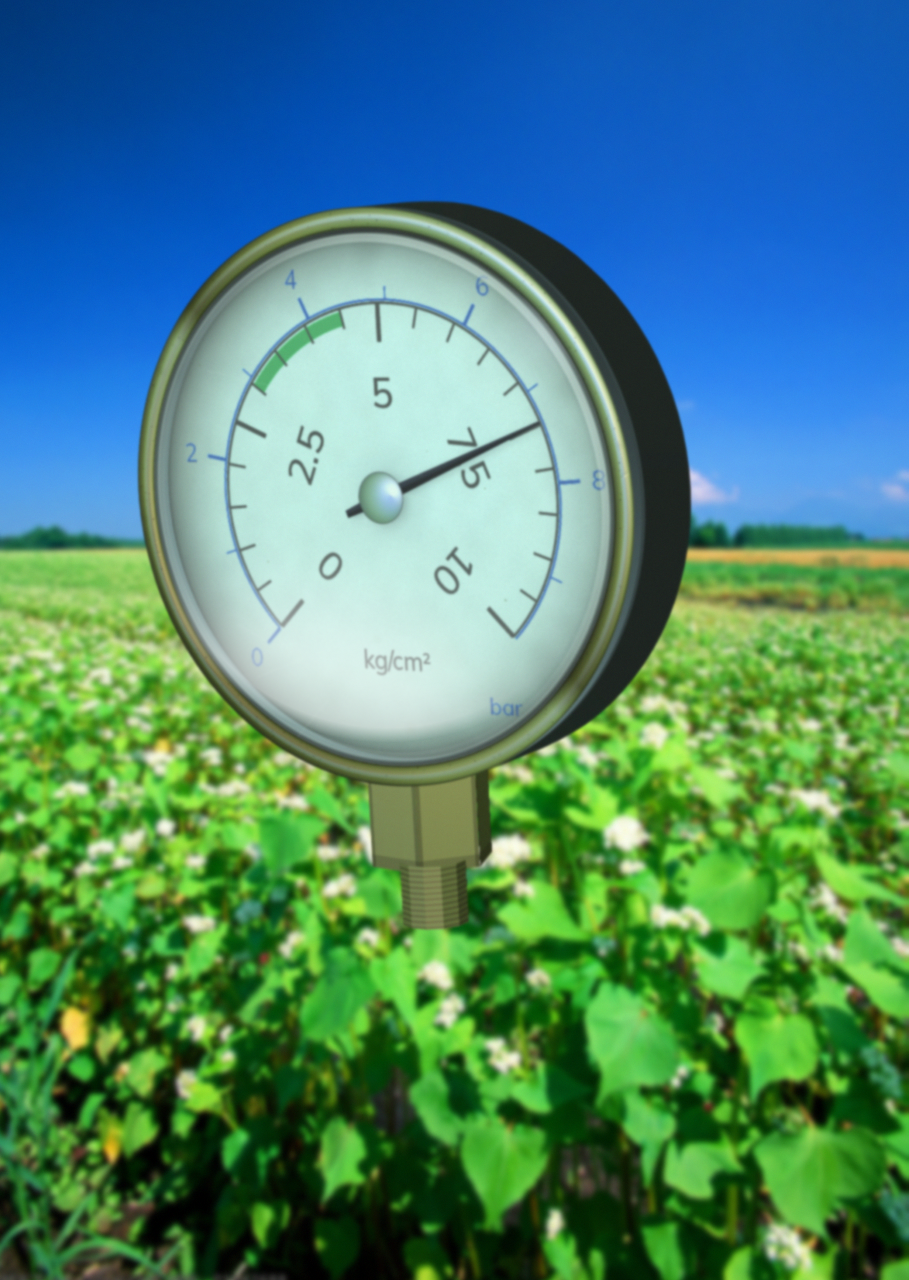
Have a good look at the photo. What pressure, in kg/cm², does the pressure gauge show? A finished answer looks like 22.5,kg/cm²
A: 7.5,kg/cm²
